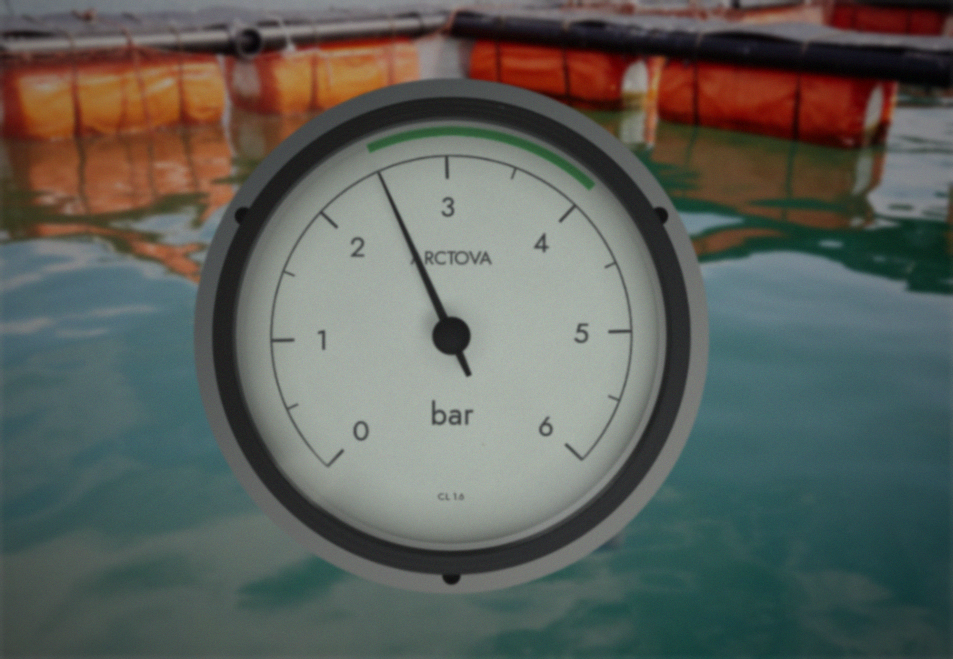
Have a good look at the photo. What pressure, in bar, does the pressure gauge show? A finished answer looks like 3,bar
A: 2.5,bar
